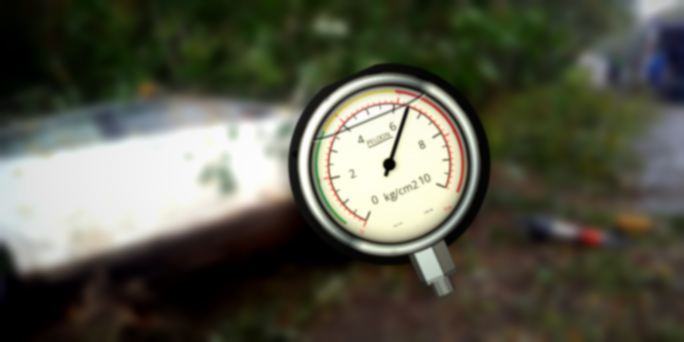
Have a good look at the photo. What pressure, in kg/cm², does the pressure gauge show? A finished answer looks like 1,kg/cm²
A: 6.5,kg/cm²
